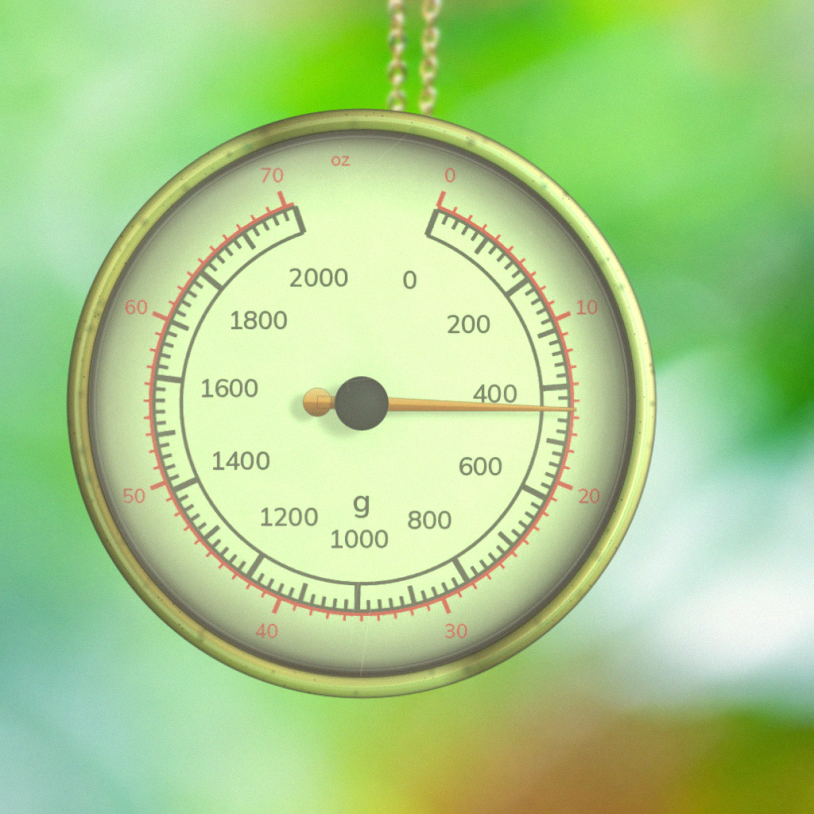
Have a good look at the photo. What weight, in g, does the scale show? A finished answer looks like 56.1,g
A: 440,g
